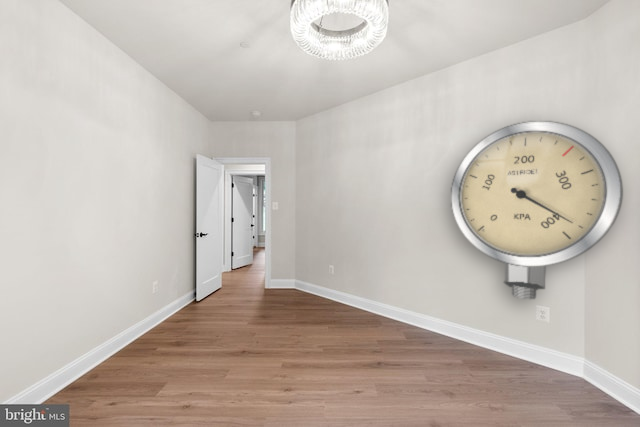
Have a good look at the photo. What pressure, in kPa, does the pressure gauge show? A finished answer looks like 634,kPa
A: 380,kPa
